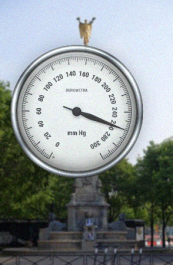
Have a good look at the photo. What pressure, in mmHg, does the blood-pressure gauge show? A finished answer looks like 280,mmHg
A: 260,mmHg
